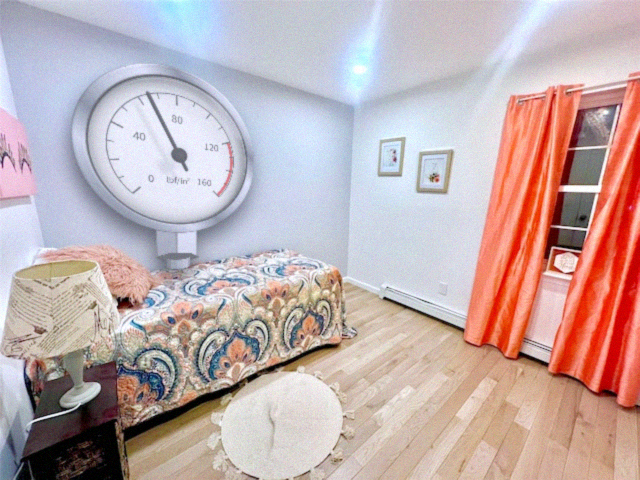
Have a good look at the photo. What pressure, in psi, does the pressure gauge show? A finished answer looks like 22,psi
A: 65,psi
